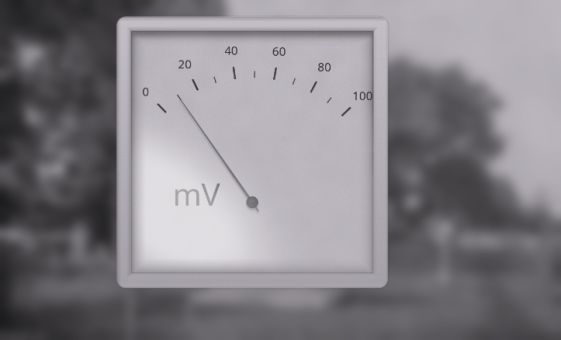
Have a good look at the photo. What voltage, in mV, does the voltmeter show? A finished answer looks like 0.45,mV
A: 10,mV
